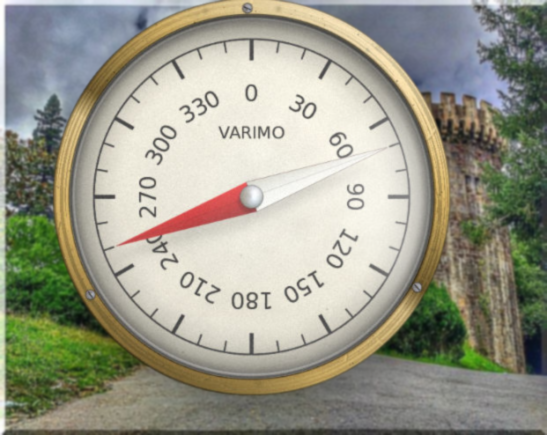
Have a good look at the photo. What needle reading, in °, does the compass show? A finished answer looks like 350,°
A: 250,°
